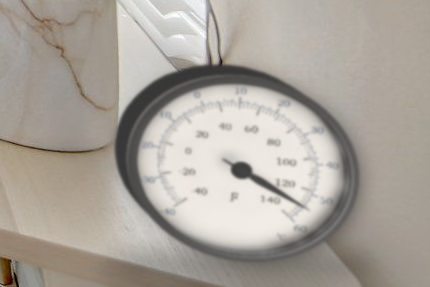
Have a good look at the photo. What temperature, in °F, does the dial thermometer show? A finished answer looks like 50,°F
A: 130,°F
